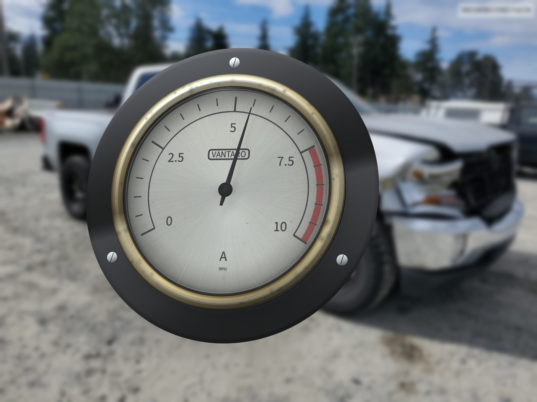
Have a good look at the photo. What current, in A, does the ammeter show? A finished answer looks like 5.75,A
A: 5.5,A
